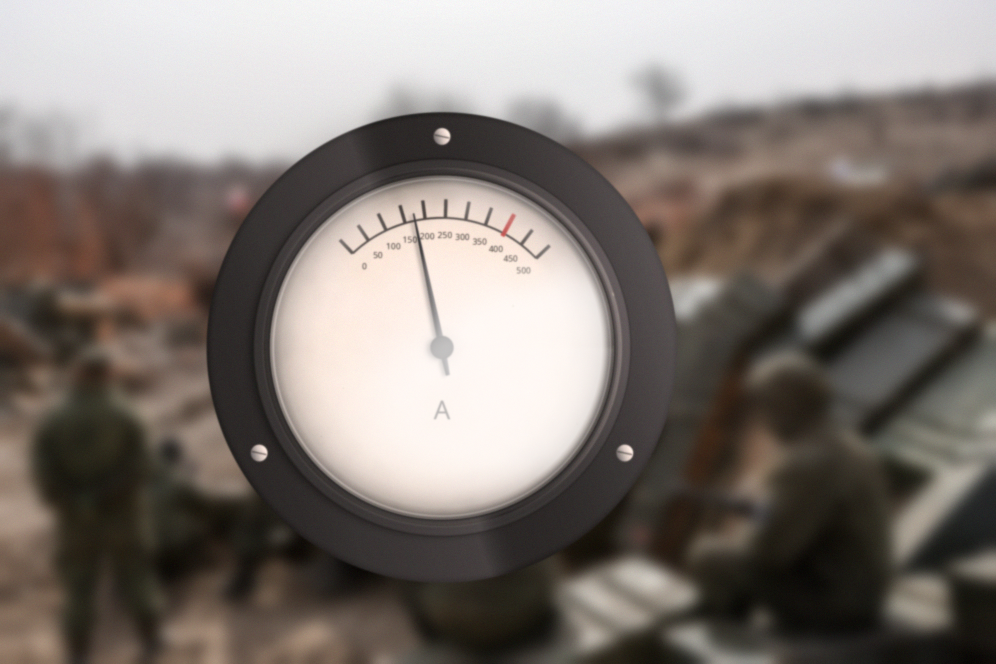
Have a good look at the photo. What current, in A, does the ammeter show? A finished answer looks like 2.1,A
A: 175,A
